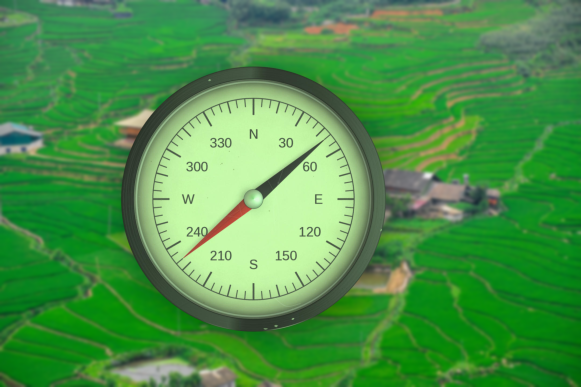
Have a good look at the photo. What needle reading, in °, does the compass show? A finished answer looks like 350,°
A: 230,°
